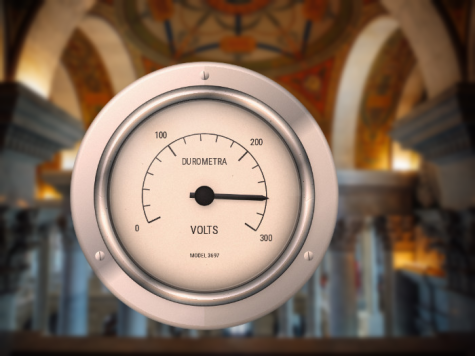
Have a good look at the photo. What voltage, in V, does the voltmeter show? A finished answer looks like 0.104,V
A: 260,V
